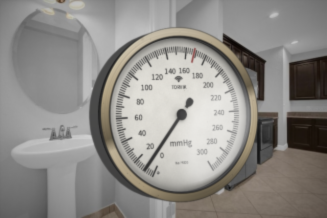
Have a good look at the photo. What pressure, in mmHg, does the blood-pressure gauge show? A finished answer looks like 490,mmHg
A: 10,mmHg
